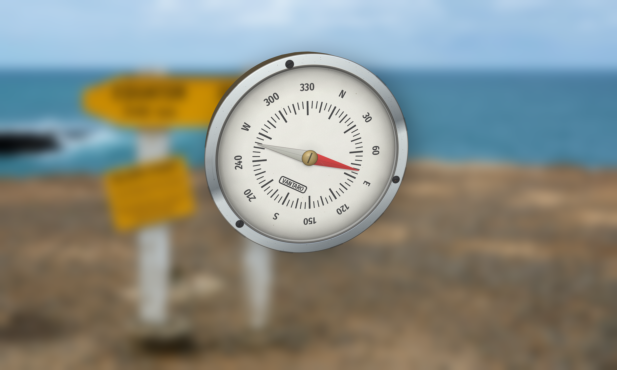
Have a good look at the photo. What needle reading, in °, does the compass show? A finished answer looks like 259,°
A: 80,°
